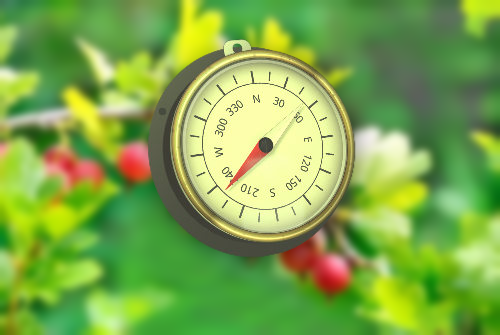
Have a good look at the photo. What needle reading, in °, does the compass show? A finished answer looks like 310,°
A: 232.5,°
